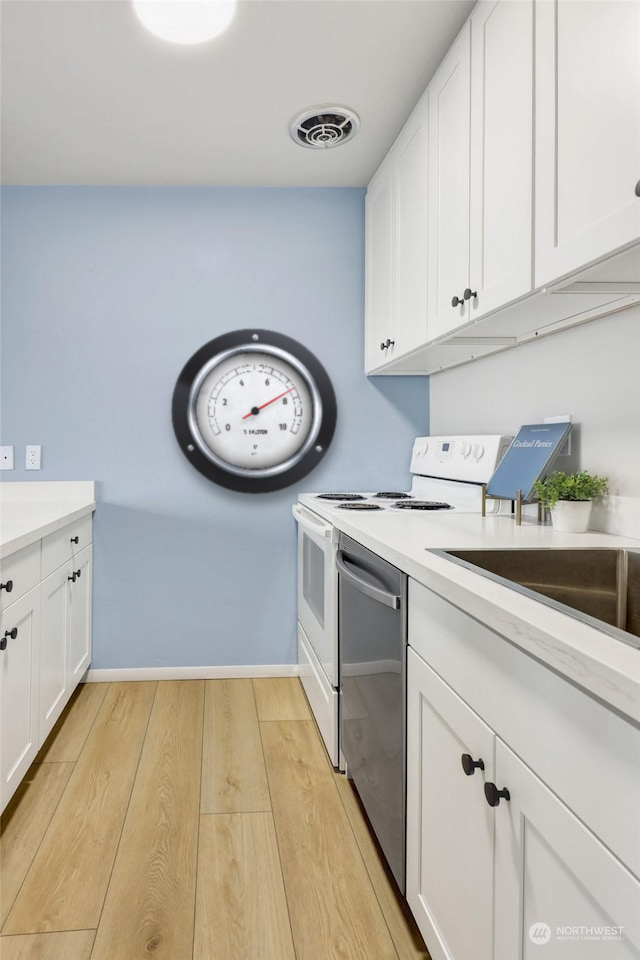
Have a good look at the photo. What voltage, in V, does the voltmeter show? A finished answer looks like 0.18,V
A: 7.5,V
